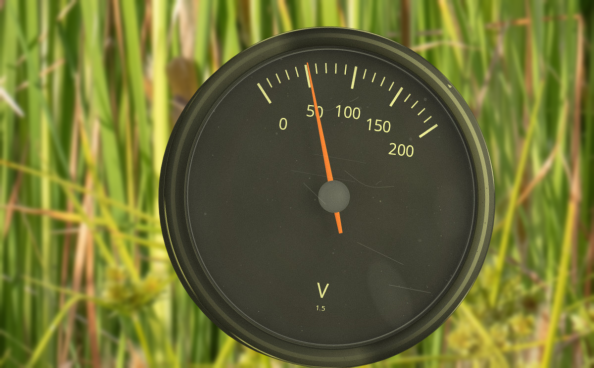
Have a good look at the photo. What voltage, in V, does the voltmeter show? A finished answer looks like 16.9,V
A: 50,V
